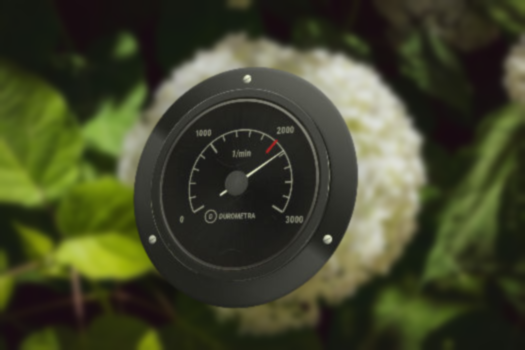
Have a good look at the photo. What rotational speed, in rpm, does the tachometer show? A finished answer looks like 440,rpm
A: 2200,rpm
